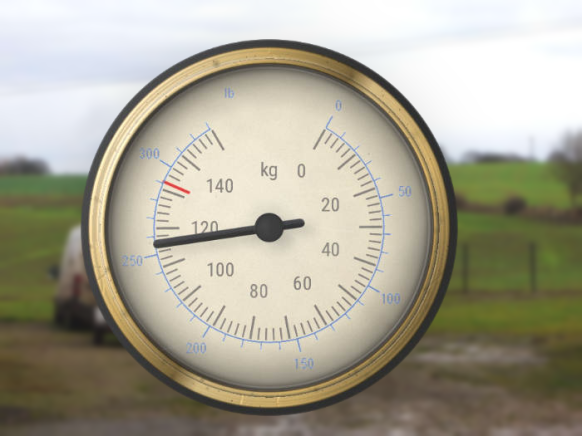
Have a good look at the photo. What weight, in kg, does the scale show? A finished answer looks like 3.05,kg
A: 116,kg
